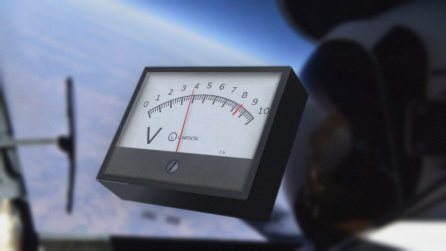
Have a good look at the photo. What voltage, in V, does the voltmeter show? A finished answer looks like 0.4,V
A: 4,V
